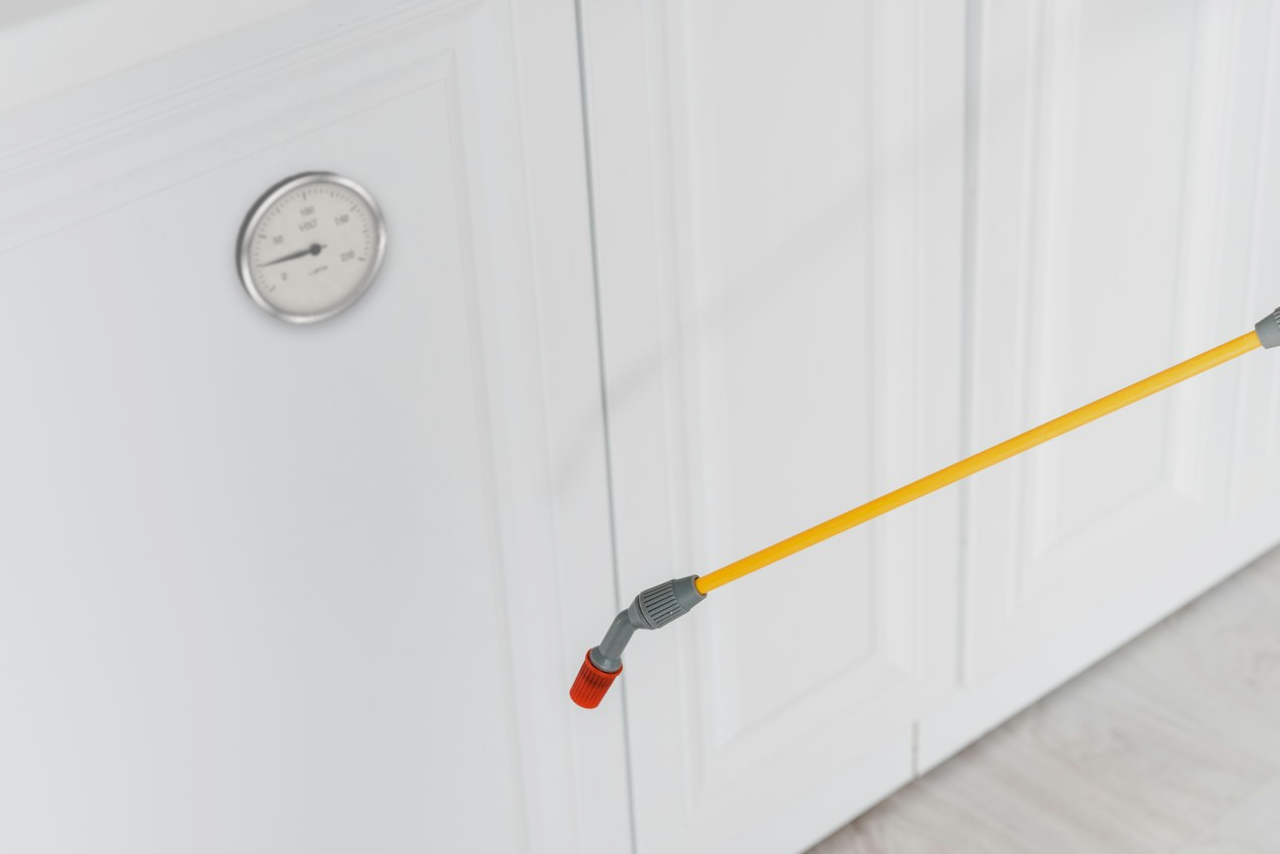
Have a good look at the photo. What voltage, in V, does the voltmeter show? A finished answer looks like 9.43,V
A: 25,V
